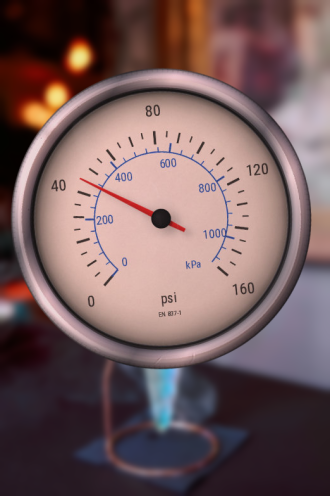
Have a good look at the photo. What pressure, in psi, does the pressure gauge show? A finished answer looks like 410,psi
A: 45,psi
